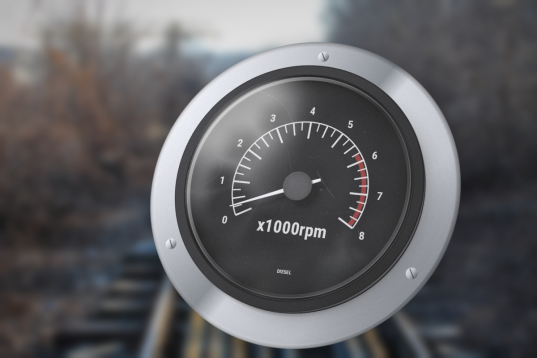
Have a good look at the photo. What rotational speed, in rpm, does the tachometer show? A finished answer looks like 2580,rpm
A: 250,rpm
